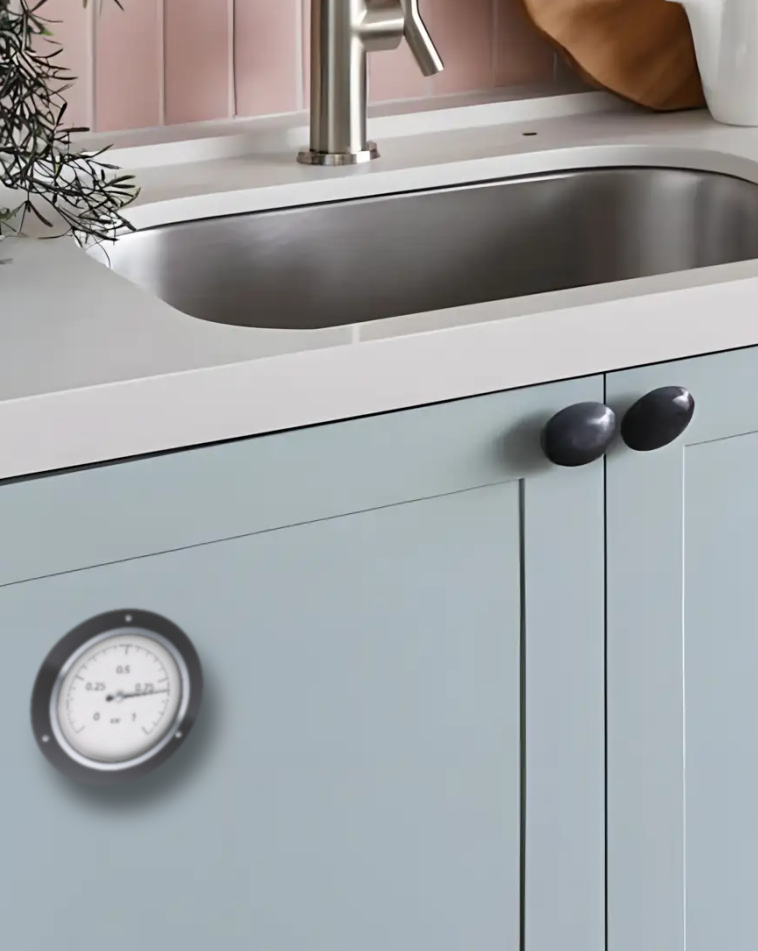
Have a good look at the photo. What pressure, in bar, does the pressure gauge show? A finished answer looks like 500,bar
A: 0.8,bar
